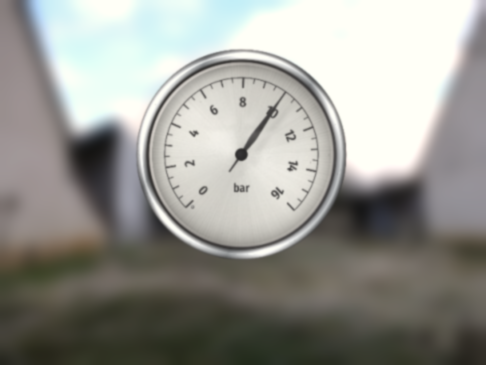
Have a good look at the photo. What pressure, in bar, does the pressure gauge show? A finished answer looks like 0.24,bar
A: 10,bar
